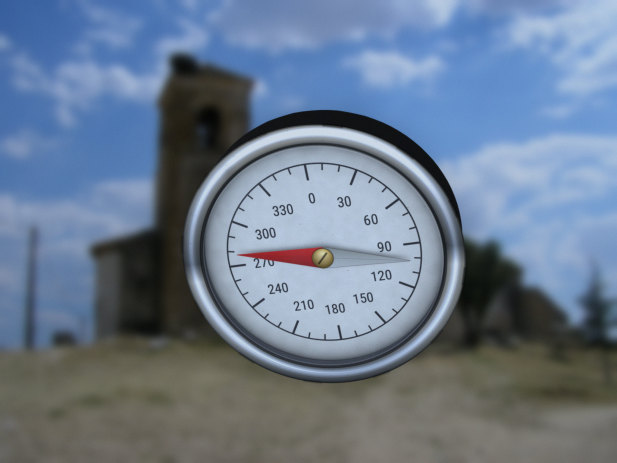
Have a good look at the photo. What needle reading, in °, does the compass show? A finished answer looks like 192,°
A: 280,°
